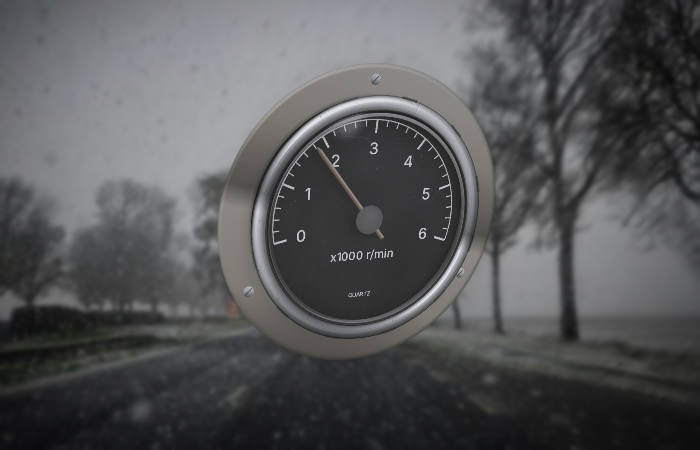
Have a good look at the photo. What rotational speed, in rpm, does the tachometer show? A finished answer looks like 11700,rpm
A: 1800,rpm
